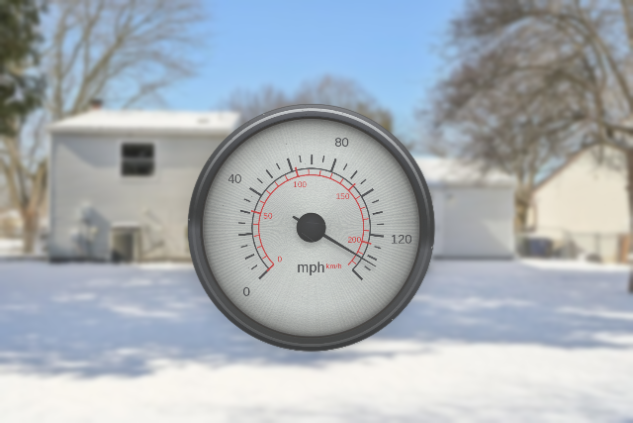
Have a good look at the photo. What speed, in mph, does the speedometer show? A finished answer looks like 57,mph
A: 132.5,mph
